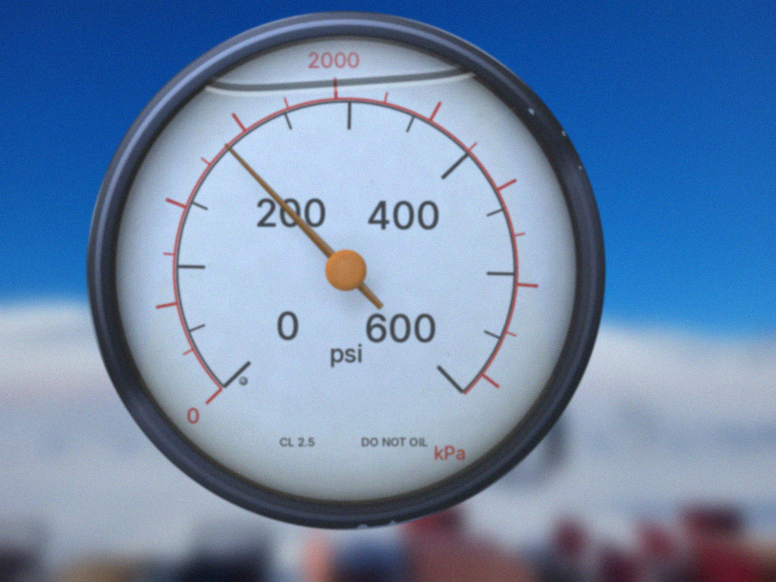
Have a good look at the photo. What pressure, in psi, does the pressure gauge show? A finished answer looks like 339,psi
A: 200,psi
